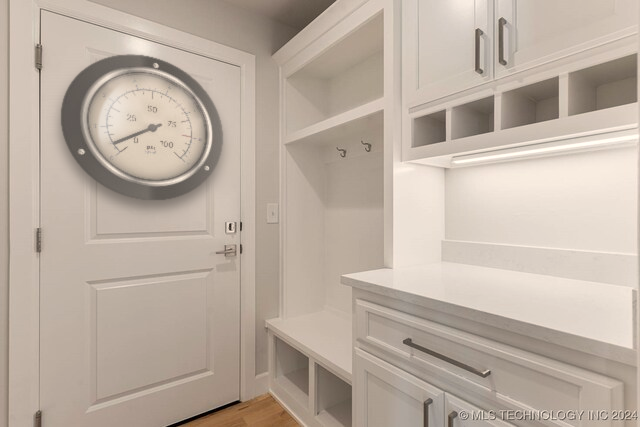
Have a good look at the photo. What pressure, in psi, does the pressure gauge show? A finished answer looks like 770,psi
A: 5,psi
